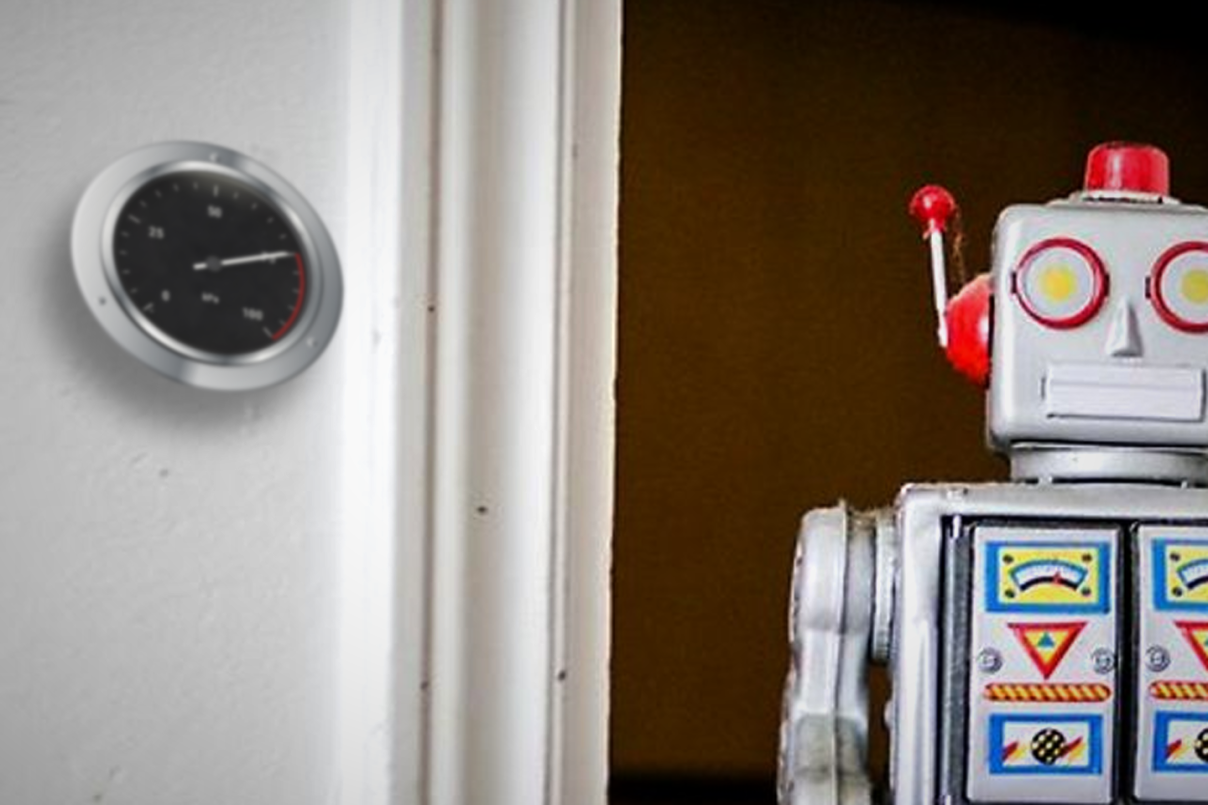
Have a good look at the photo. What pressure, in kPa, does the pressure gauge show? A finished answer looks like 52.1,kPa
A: 75,kPa
